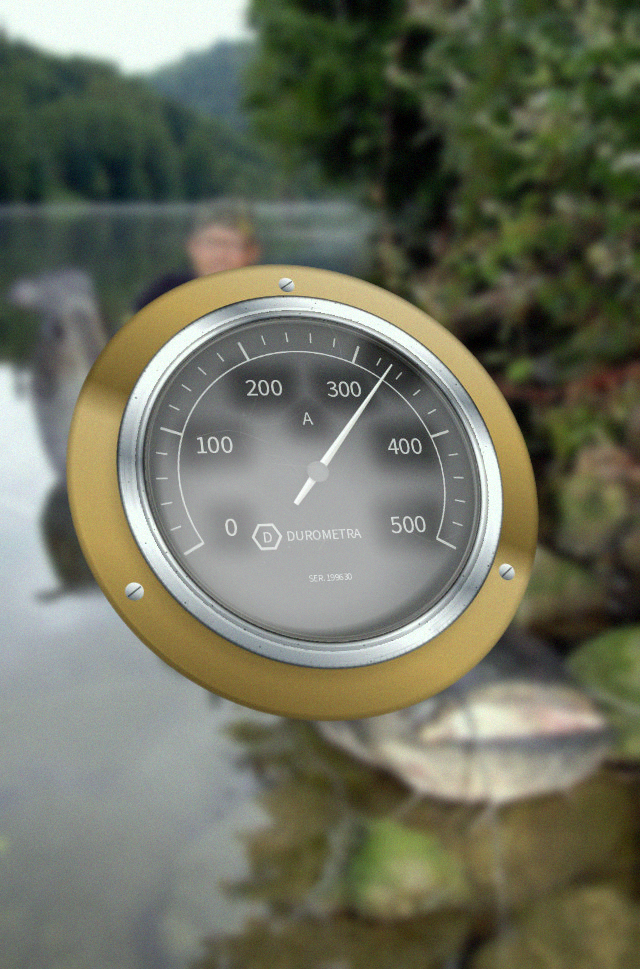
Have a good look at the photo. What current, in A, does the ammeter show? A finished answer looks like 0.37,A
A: 330,A
